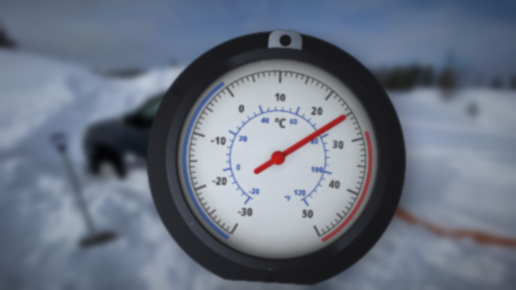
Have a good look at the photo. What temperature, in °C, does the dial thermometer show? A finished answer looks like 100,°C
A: 25,°C
